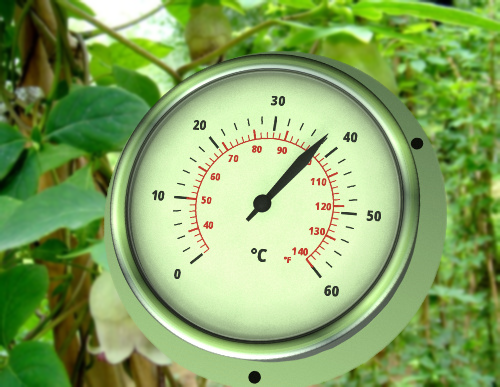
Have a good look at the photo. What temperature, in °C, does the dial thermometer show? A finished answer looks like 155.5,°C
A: 38,°C
